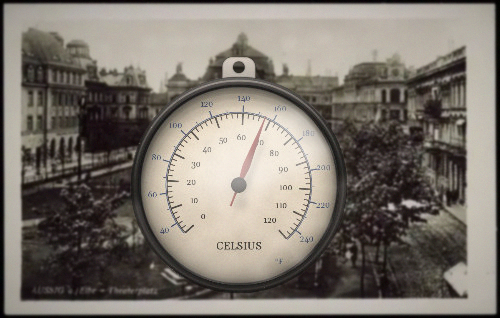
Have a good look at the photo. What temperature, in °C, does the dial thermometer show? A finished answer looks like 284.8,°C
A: 68,°C
